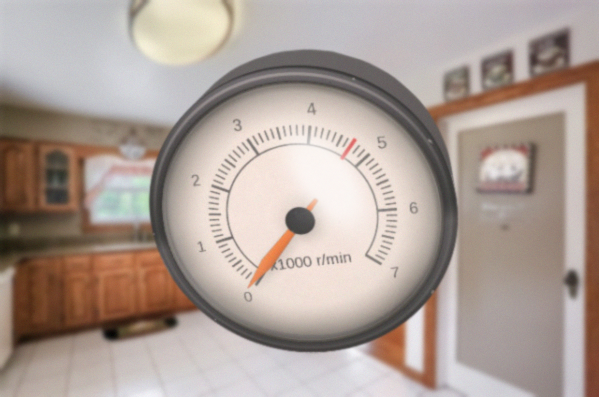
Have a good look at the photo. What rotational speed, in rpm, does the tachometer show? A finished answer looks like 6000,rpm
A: 100,rpm
